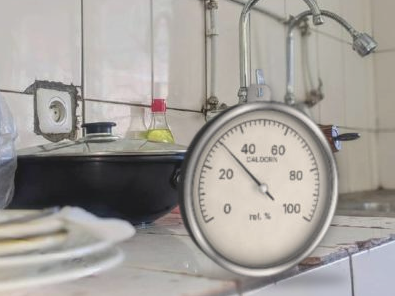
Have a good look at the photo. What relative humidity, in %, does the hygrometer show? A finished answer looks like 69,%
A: 30,%
